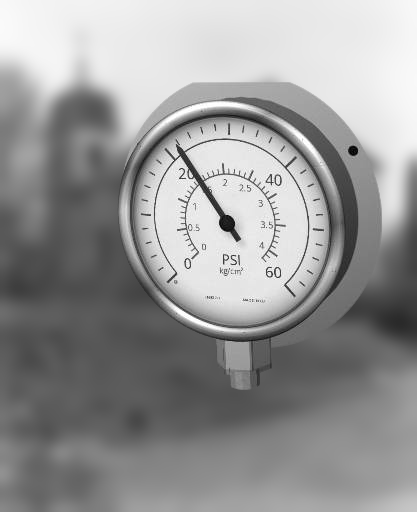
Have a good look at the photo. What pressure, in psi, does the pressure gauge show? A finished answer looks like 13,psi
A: 22,psi
